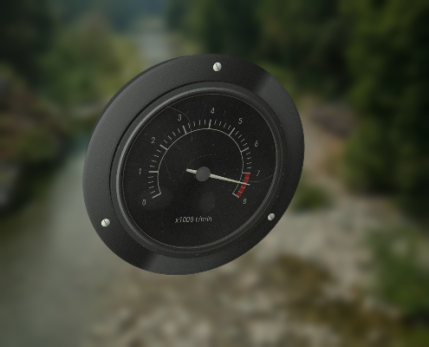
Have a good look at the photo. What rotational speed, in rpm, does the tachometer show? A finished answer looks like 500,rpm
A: 7400,rpm
